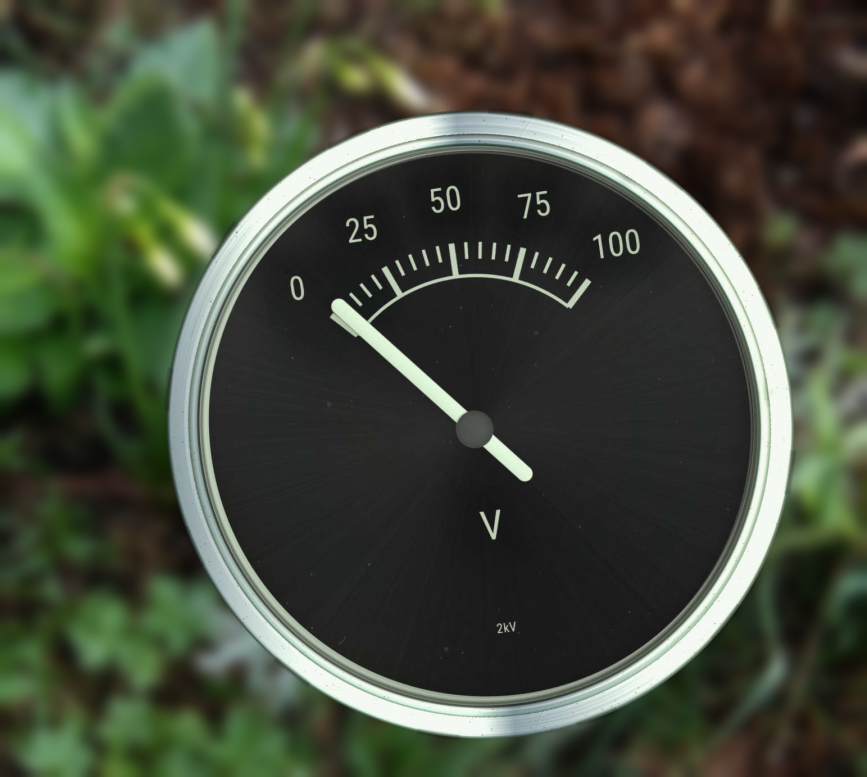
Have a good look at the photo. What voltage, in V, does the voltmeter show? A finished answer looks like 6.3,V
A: 5,V
